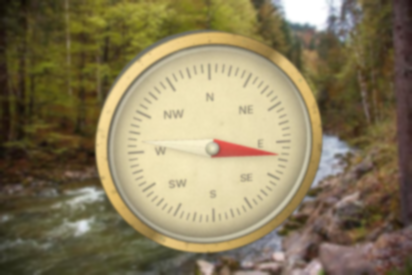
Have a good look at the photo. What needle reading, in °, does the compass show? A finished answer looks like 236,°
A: 100,°
